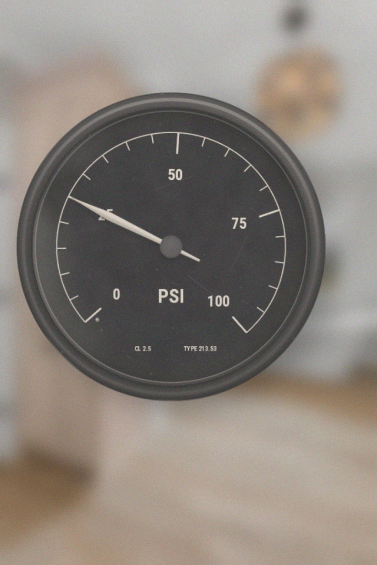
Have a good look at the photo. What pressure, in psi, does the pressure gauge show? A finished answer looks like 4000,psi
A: 25,psi
